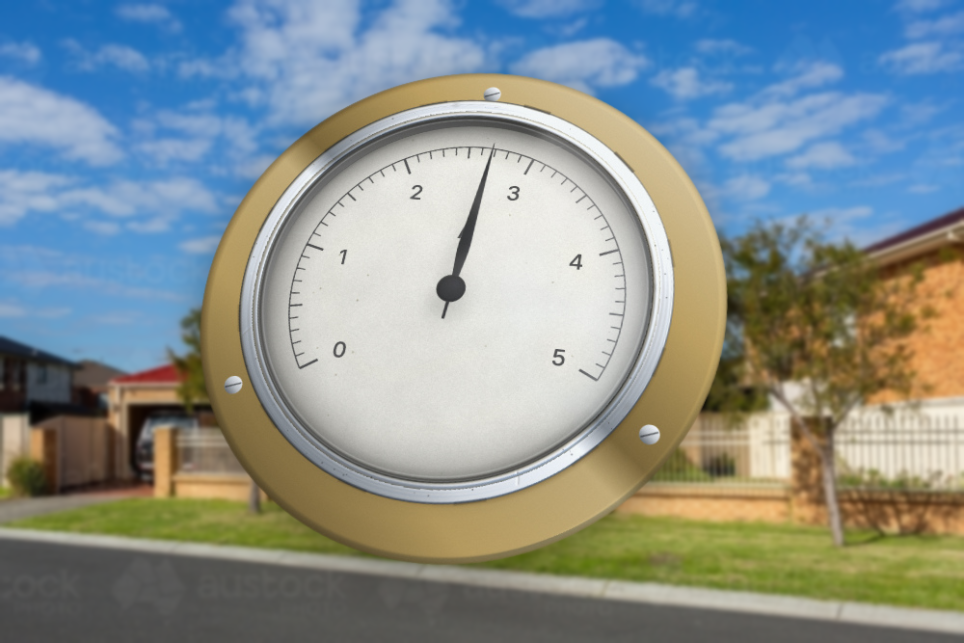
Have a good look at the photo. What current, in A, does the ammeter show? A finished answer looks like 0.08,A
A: 2.7,A
